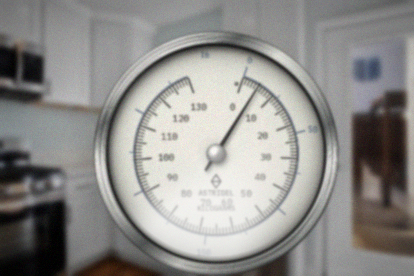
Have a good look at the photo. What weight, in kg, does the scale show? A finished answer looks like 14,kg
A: 5,kg
